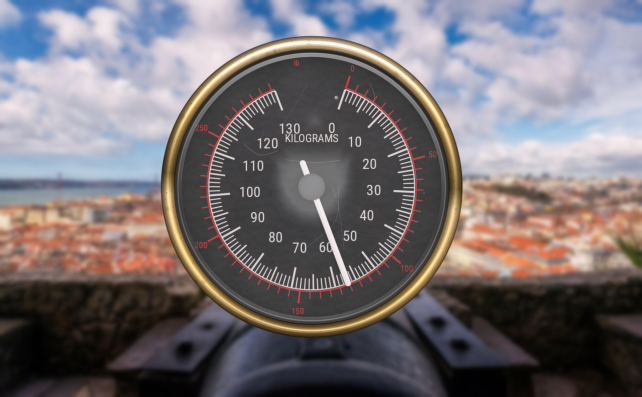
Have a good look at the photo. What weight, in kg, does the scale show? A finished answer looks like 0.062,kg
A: 57,kg
